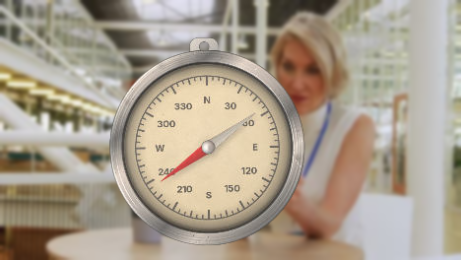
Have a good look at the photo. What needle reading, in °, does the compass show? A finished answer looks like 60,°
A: 235,°
